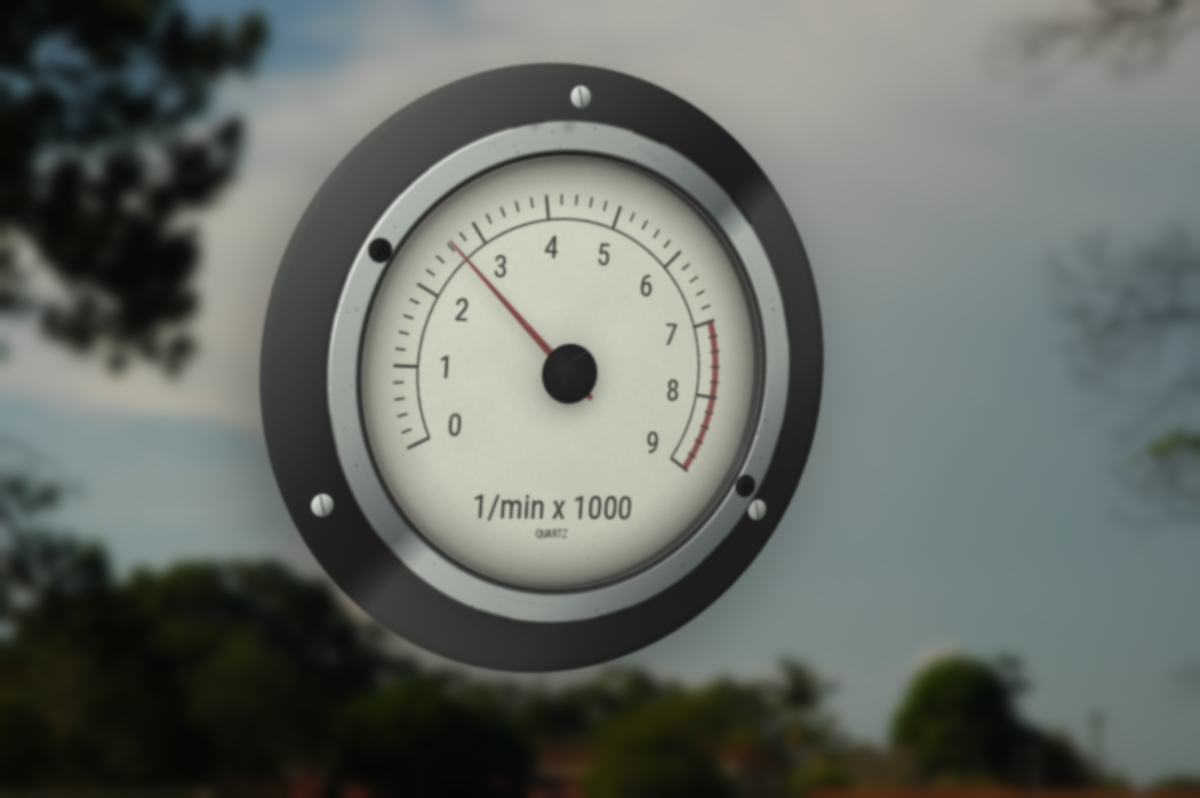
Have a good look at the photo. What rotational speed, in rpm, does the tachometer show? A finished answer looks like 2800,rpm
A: 2600,rpm
